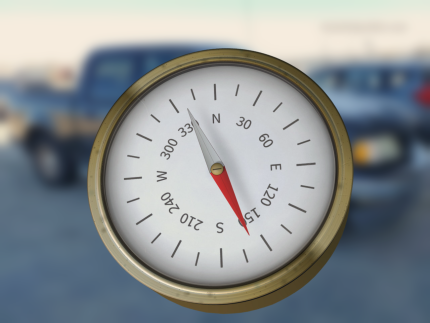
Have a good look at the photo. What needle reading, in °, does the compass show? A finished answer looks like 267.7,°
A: 157.5,°
